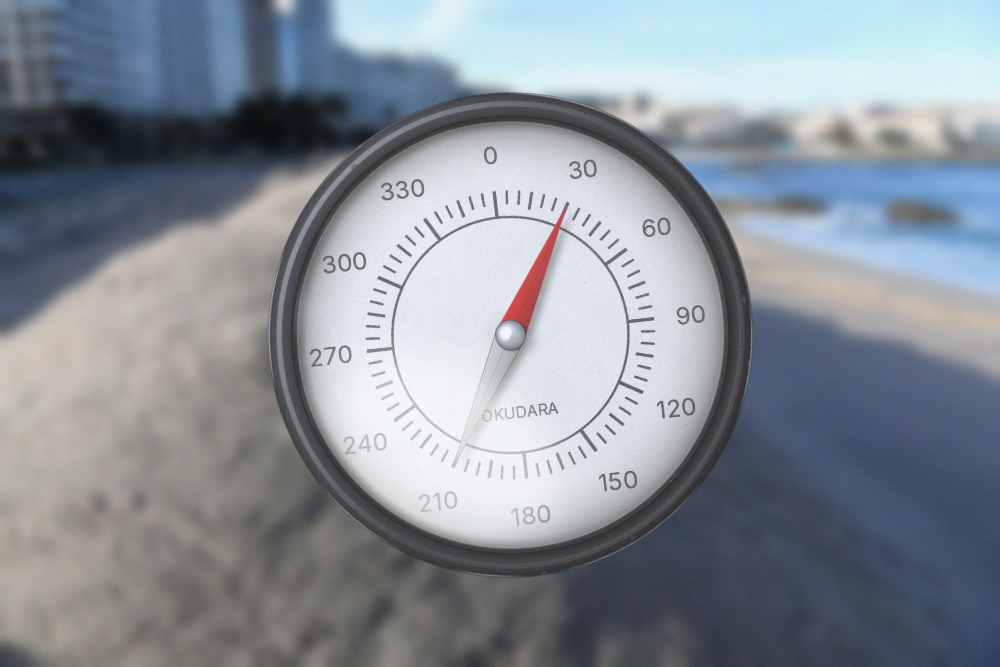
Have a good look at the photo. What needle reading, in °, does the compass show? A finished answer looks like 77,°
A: 30,°
